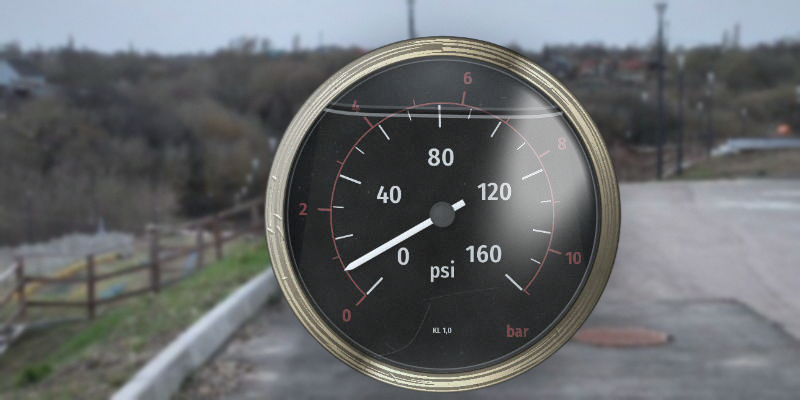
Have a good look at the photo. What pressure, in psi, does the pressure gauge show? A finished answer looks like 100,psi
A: 10,psi
